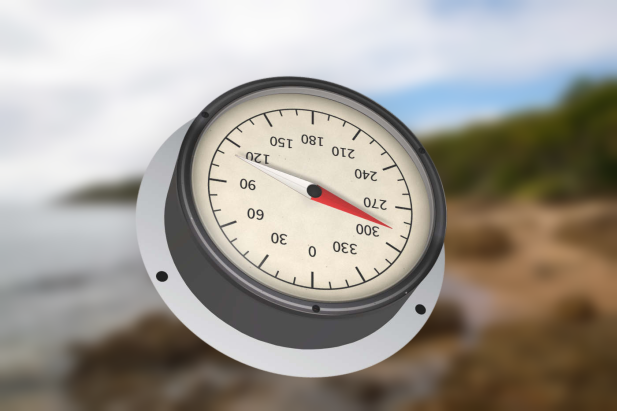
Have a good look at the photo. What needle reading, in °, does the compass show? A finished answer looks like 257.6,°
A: 290,°
